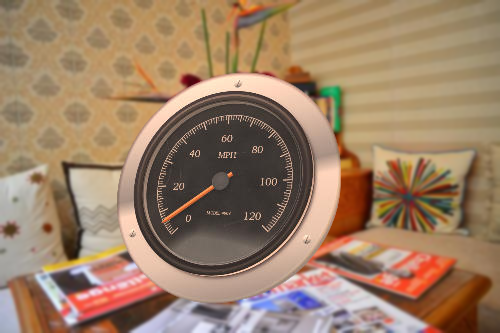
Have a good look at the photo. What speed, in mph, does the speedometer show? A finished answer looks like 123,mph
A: 5,mph
